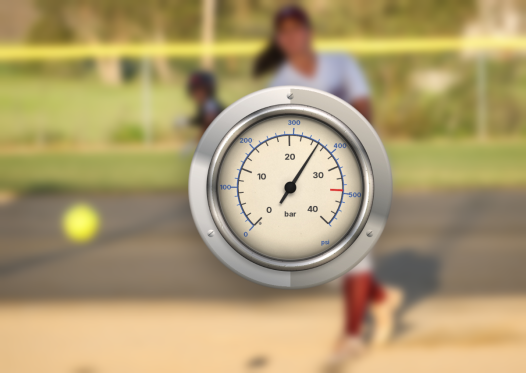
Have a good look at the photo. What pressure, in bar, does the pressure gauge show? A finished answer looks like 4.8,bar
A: 25,bar
